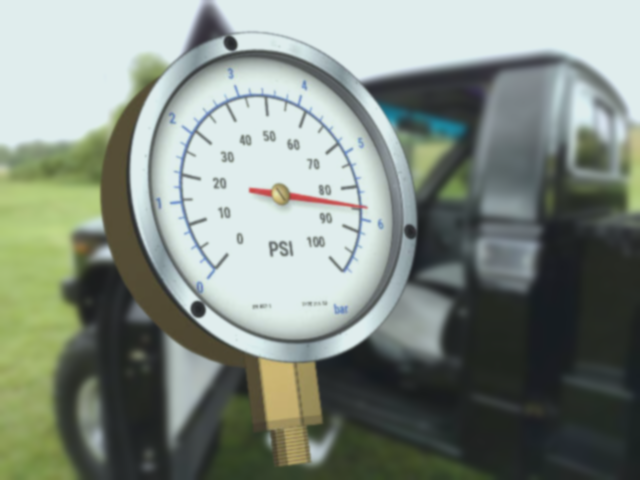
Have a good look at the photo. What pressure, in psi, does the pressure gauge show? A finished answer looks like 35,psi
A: 85,psi
